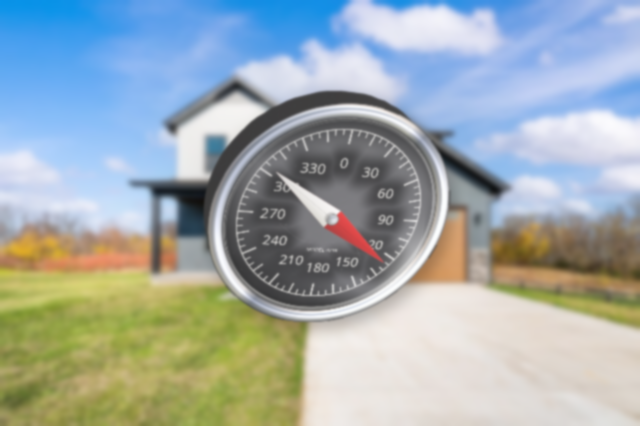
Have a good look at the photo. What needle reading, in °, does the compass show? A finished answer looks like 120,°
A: 125,°
